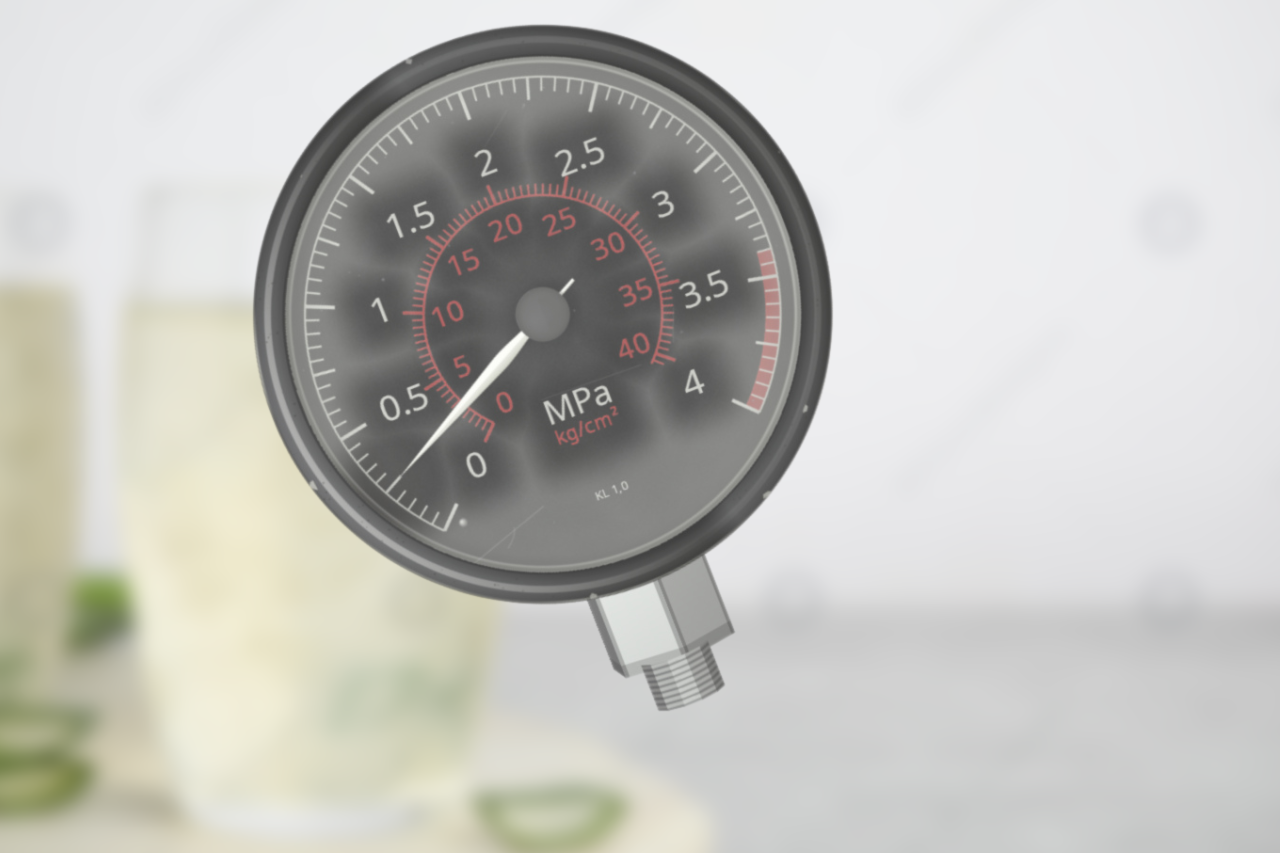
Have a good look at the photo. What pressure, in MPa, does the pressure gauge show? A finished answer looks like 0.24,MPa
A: 0.25,MPa
